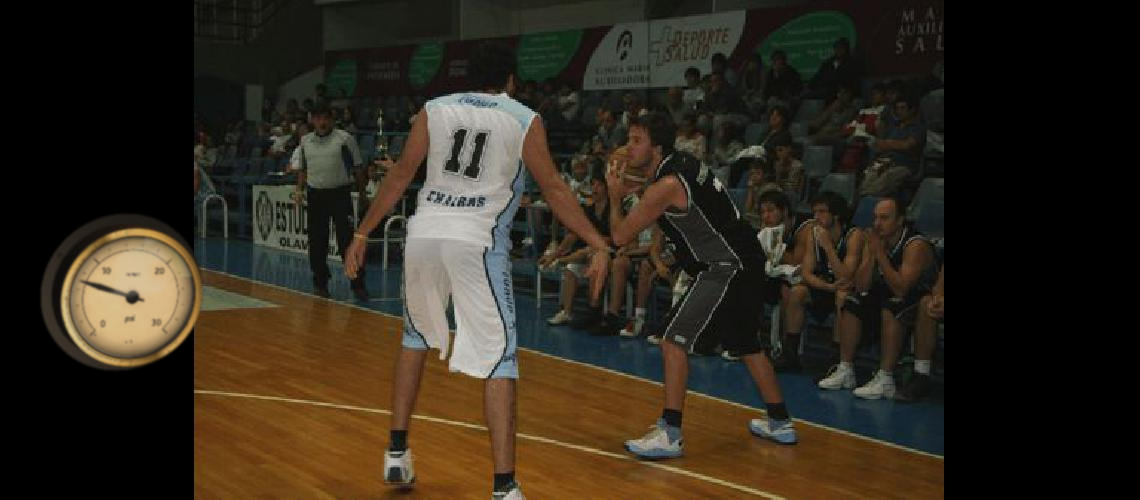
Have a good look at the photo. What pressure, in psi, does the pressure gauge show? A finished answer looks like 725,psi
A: 7,psi
